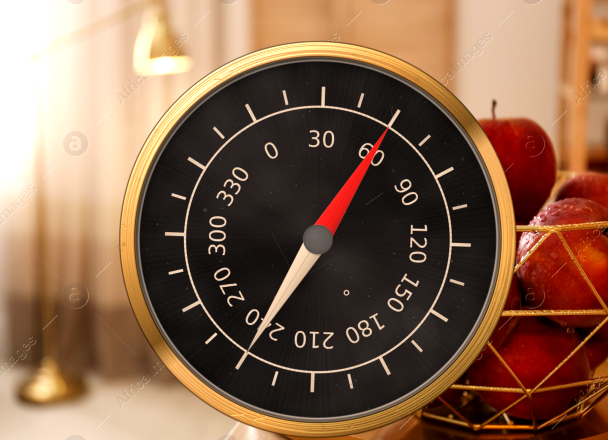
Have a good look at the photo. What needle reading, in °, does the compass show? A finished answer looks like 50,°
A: 60,°
